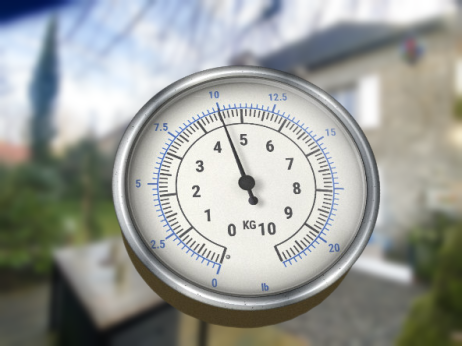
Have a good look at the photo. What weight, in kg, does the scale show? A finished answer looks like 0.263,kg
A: 4.5,kg
